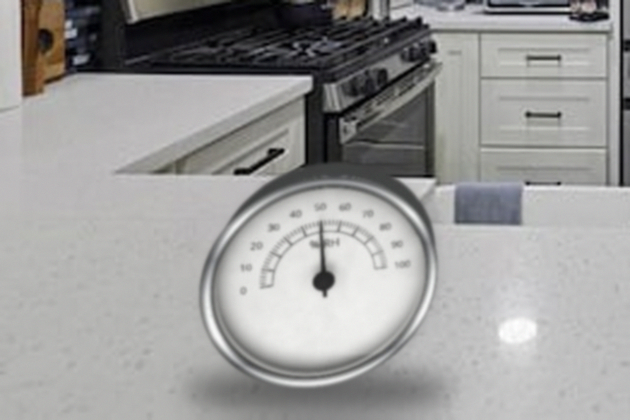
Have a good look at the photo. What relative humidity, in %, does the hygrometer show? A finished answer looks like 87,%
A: 50,%
